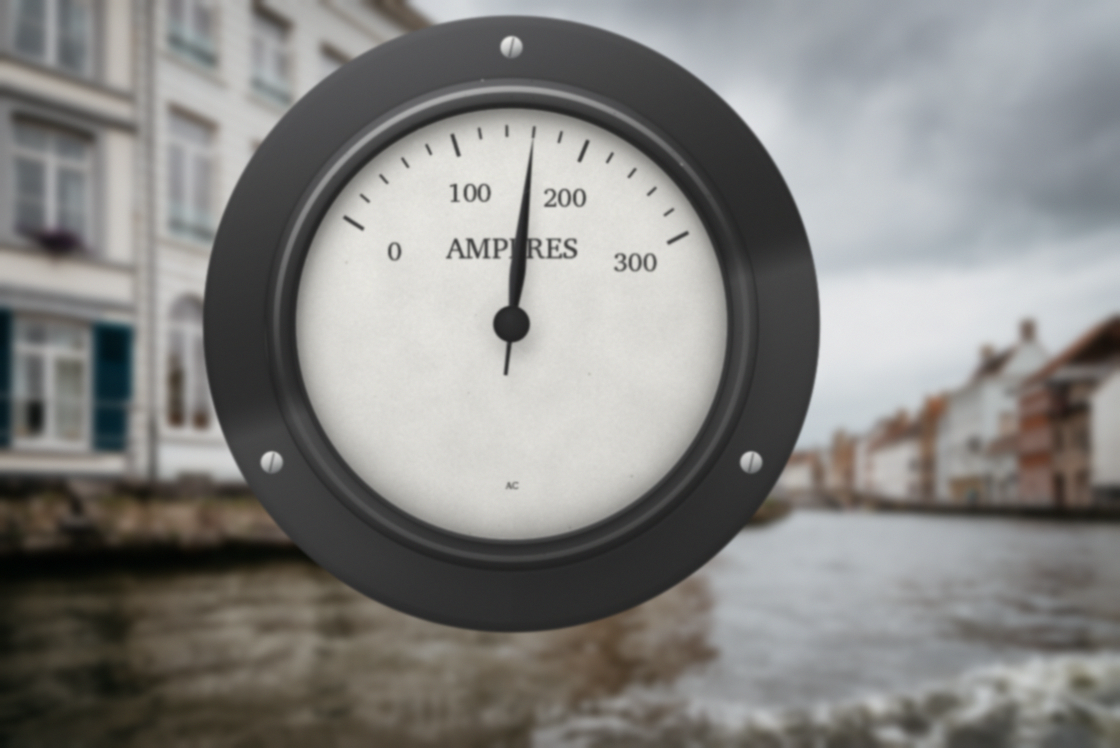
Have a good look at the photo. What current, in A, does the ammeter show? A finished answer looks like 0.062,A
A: 160,A
